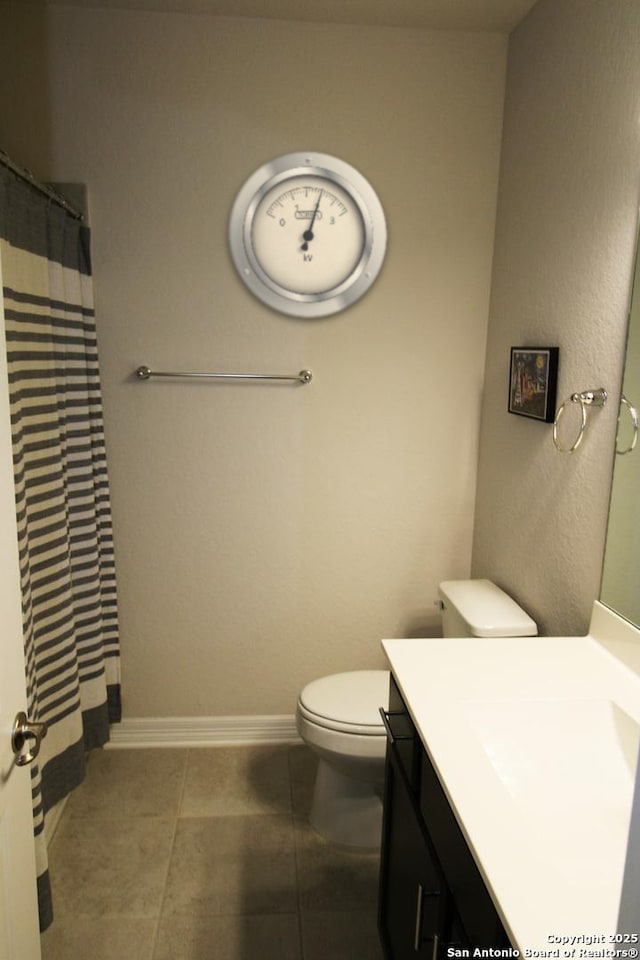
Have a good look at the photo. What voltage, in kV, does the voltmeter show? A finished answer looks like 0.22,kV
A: 2,kV
